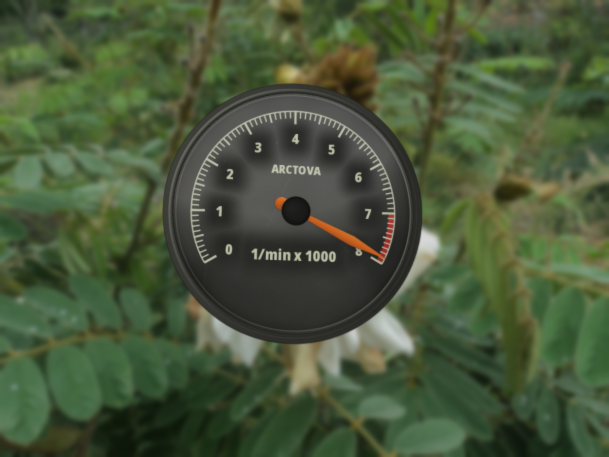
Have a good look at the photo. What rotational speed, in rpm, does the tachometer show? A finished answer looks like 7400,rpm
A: 7900,rpm
